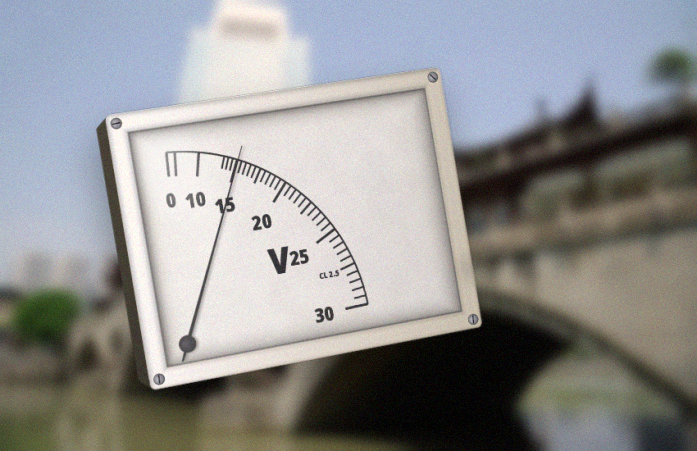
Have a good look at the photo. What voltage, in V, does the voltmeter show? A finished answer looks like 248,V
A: 15,V
